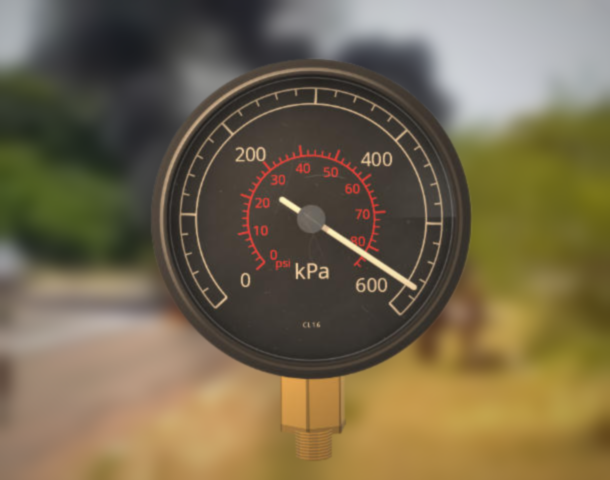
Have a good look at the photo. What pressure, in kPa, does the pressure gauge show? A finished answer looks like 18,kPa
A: 570,kPa
